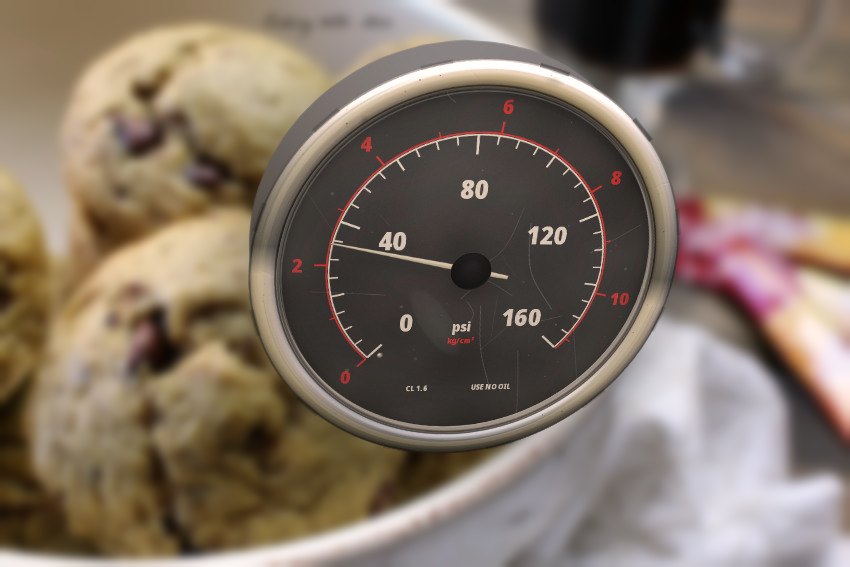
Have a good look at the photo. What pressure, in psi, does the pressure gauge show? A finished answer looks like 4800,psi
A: 35,psi
